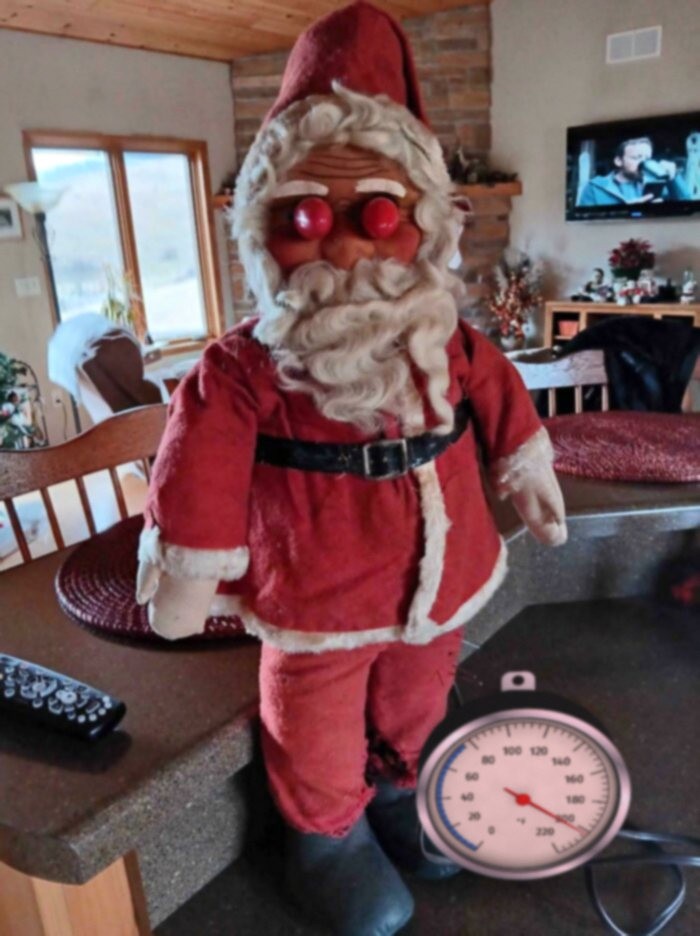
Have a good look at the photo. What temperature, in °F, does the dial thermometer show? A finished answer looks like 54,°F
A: 200,°F
